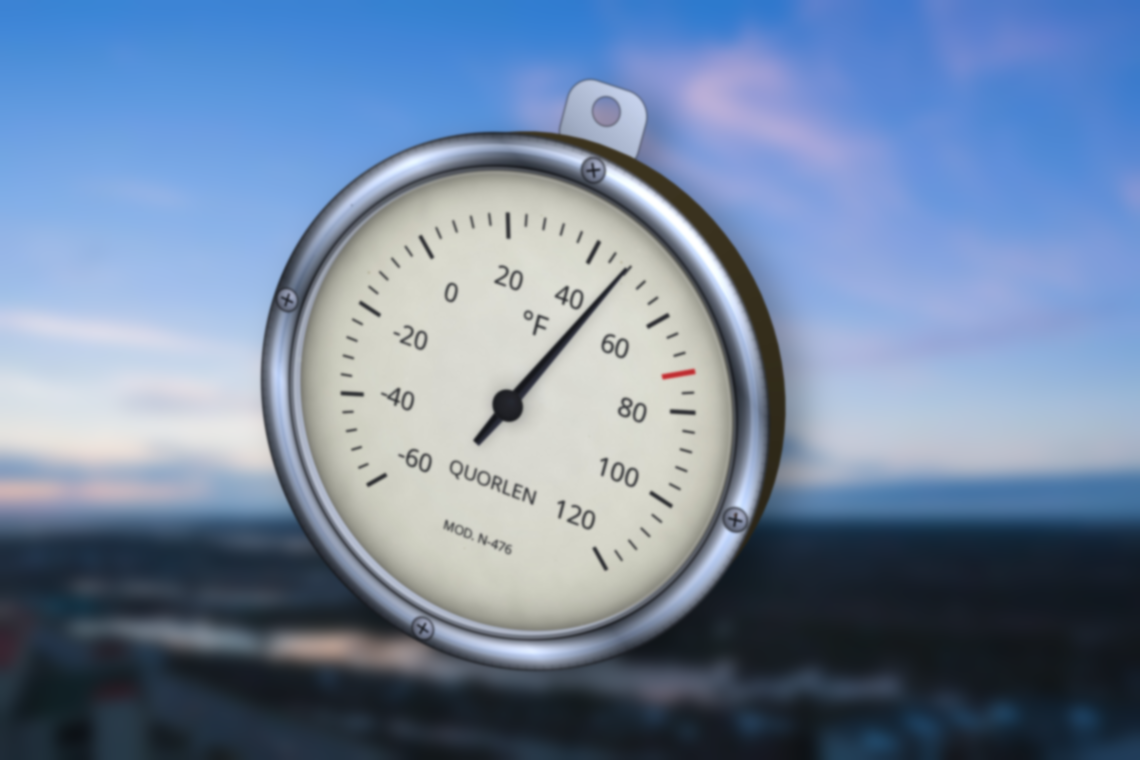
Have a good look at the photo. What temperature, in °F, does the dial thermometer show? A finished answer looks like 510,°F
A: 48,°F
